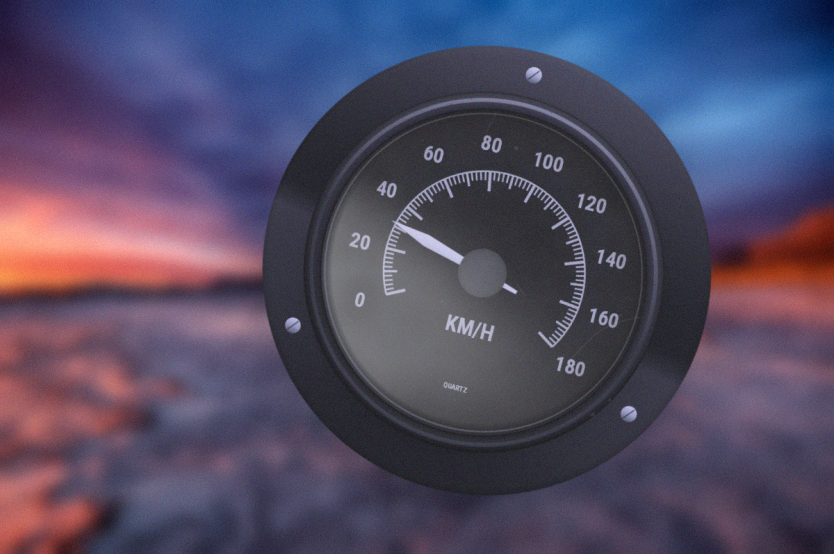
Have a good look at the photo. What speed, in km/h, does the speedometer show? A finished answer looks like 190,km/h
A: 32,km/h
